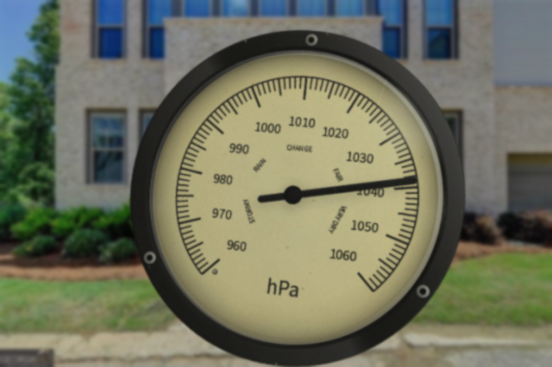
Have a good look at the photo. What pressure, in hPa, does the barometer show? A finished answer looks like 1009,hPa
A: 1039,hPa
